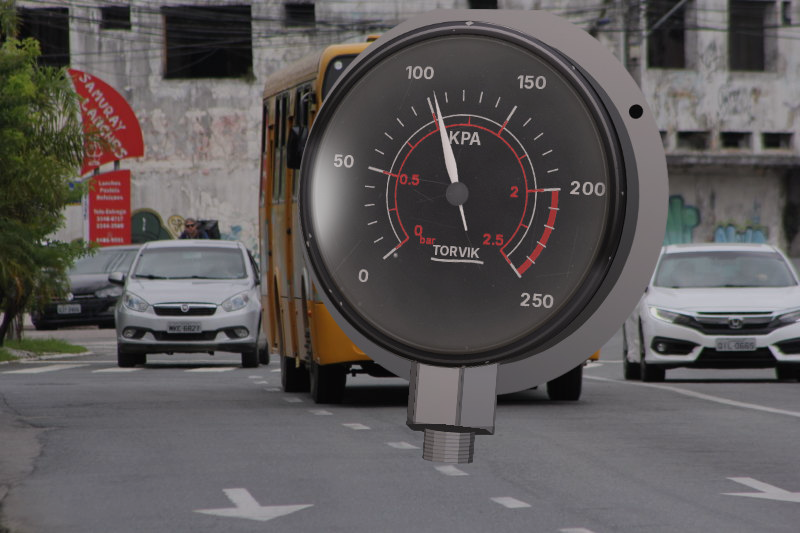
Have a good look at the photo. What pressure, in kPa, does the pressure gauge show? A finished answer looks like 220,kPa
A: 105,kPa
